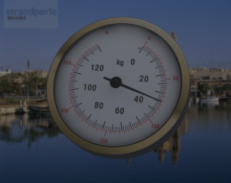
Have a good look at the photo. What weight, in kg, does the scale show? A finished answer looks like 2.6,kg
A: 35,kg
